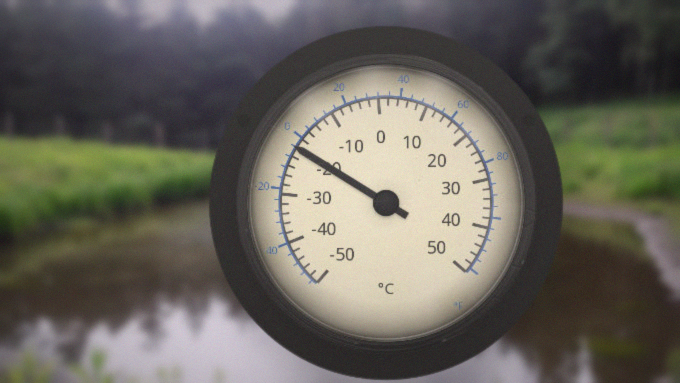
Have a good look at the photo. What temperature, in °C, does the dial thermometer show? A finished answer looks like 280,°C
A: -20,°C
